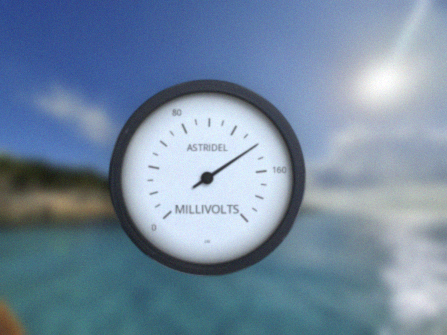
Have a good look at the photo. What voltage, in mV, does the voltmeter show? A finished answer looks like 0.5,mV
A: 140,mV
